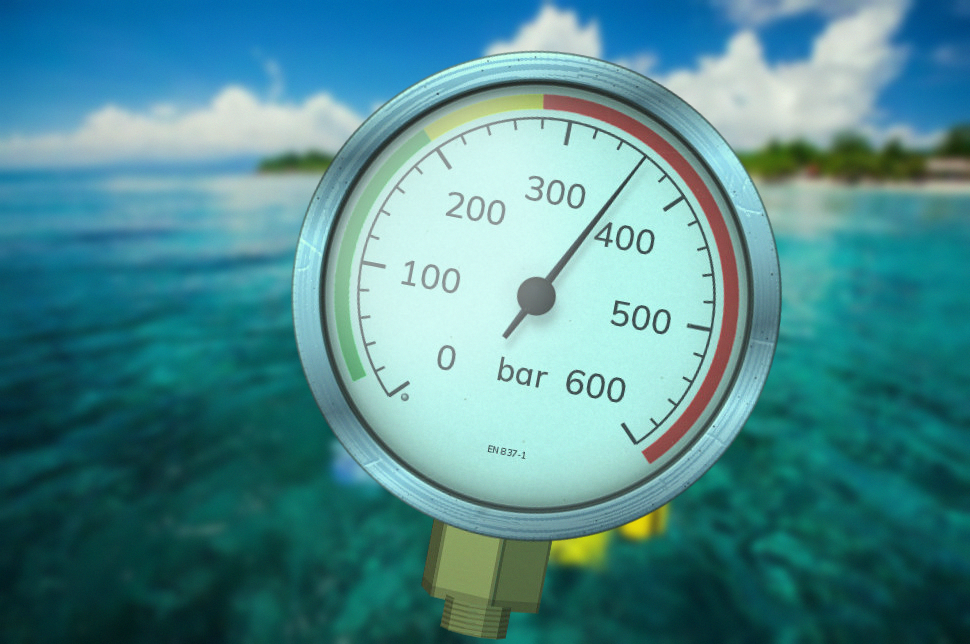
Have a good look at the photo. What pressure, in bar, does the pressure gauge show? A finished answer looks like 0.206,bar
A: 360,bar
